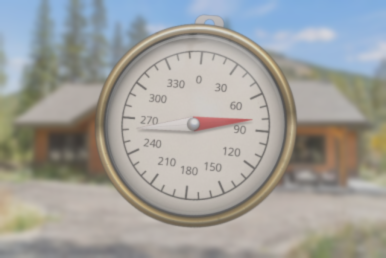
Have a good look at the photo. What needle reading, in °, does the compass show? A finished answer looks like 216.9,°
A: 80,°
